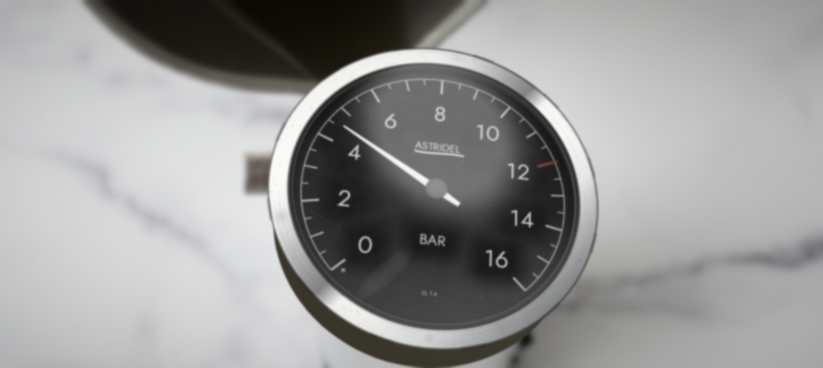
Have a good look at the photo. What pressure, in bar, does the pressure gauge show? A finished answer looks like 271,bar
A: 4.5,bar
